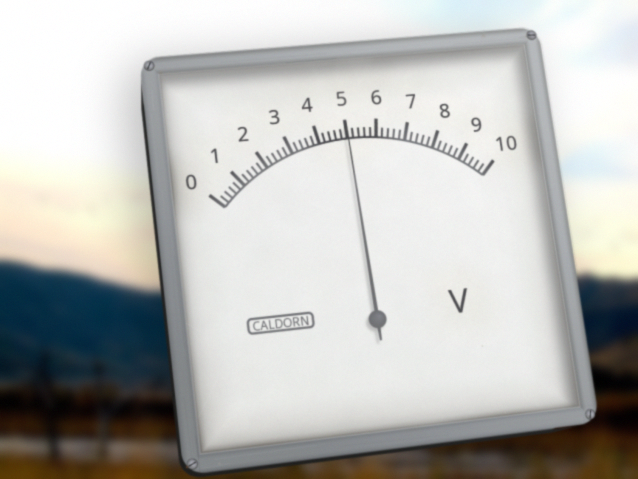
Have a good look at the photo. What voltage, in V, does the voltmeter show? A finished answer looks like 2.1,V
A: 5,V
